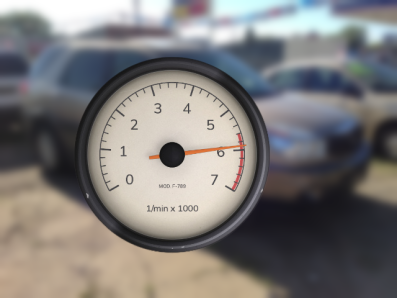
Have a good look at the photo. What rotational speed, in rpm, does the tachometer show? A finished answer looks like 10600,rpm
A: 5900,rpm
